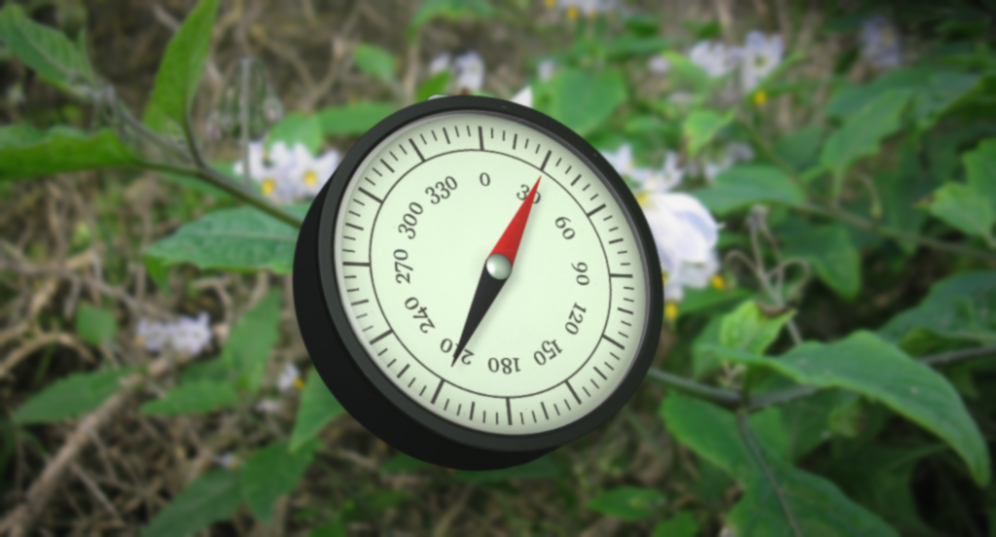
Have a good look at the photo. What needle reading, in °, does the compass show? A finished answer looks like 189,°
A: 30,°
